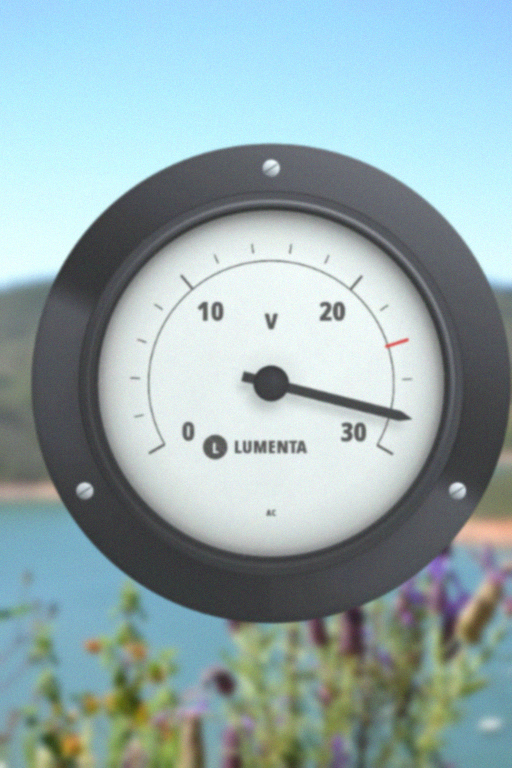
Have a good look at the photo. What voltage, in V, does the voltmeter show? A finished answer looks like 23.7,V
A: 28,V
